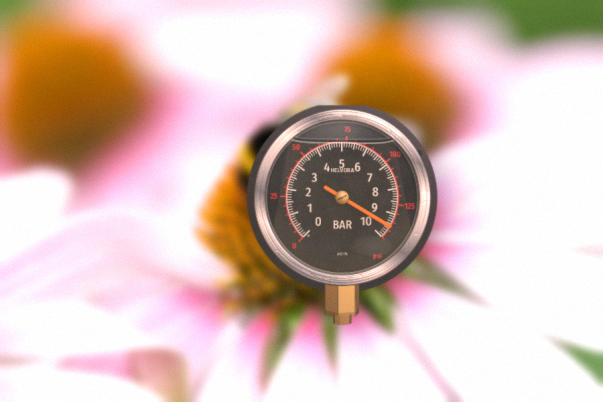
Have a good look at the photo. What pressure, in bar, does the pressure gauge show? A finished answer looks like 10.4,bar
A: 9.5,bar
